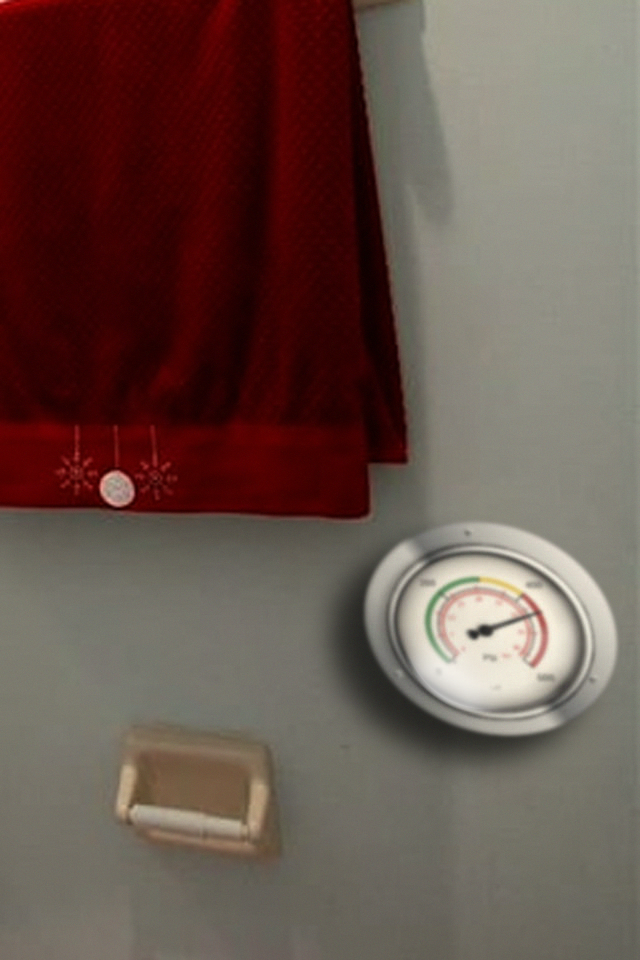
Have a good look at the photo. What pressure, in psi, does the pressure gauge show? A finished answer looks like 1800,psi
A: 450,psi
